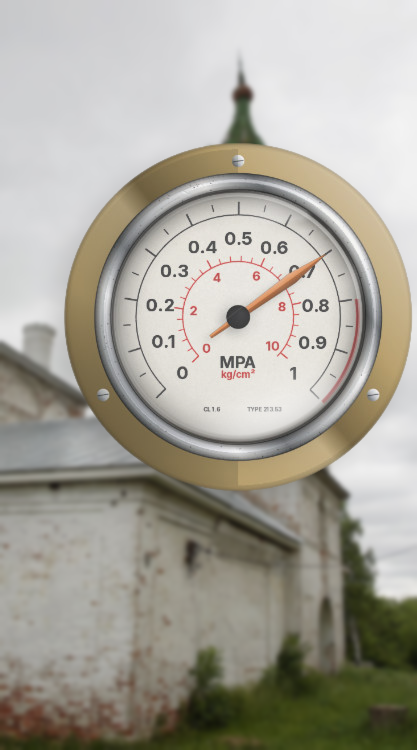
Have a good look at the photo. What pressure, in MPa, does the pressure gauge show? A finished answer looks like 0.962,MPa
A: 0.7,MPa
